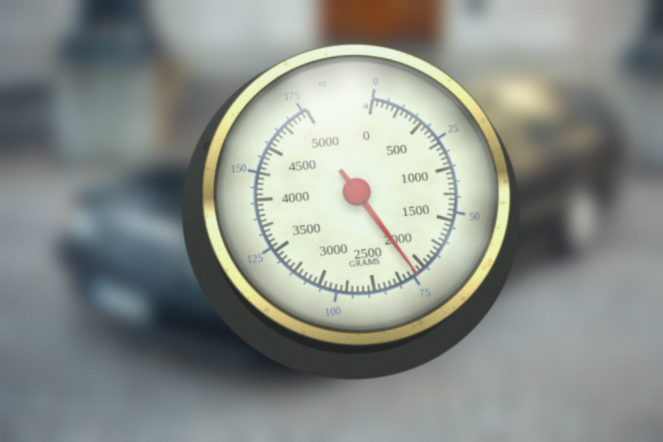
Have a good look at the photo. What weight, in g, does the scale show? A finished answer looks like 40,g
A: 2100,g
